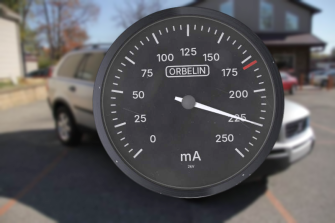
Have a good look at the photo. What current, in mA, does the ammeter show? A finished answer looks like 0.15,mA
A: 225,mA
